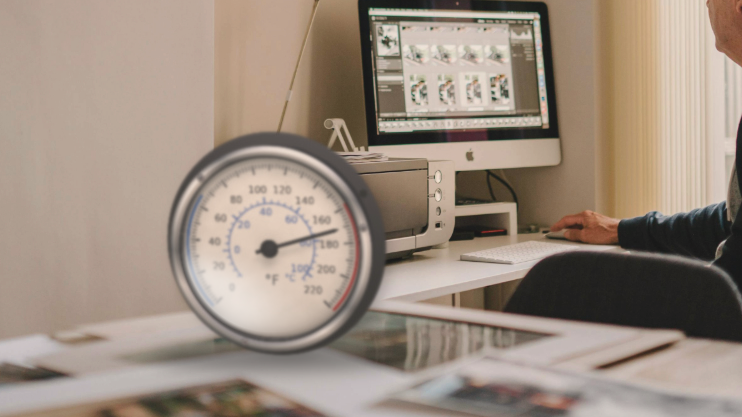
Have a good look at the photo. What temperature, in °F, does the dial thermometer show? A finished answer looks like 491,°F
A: 170,°F
